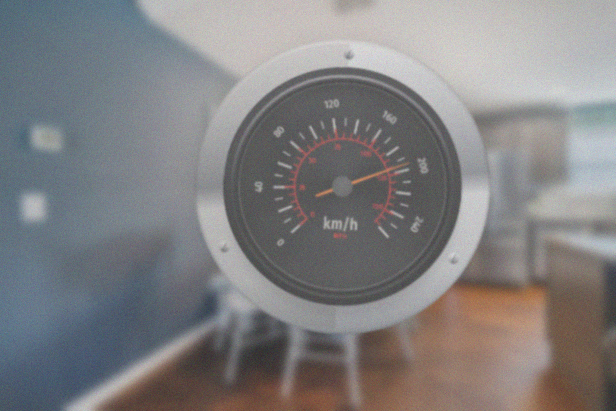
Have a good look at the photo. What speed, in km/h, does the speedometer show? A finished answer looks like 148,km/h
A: 195,km/h
